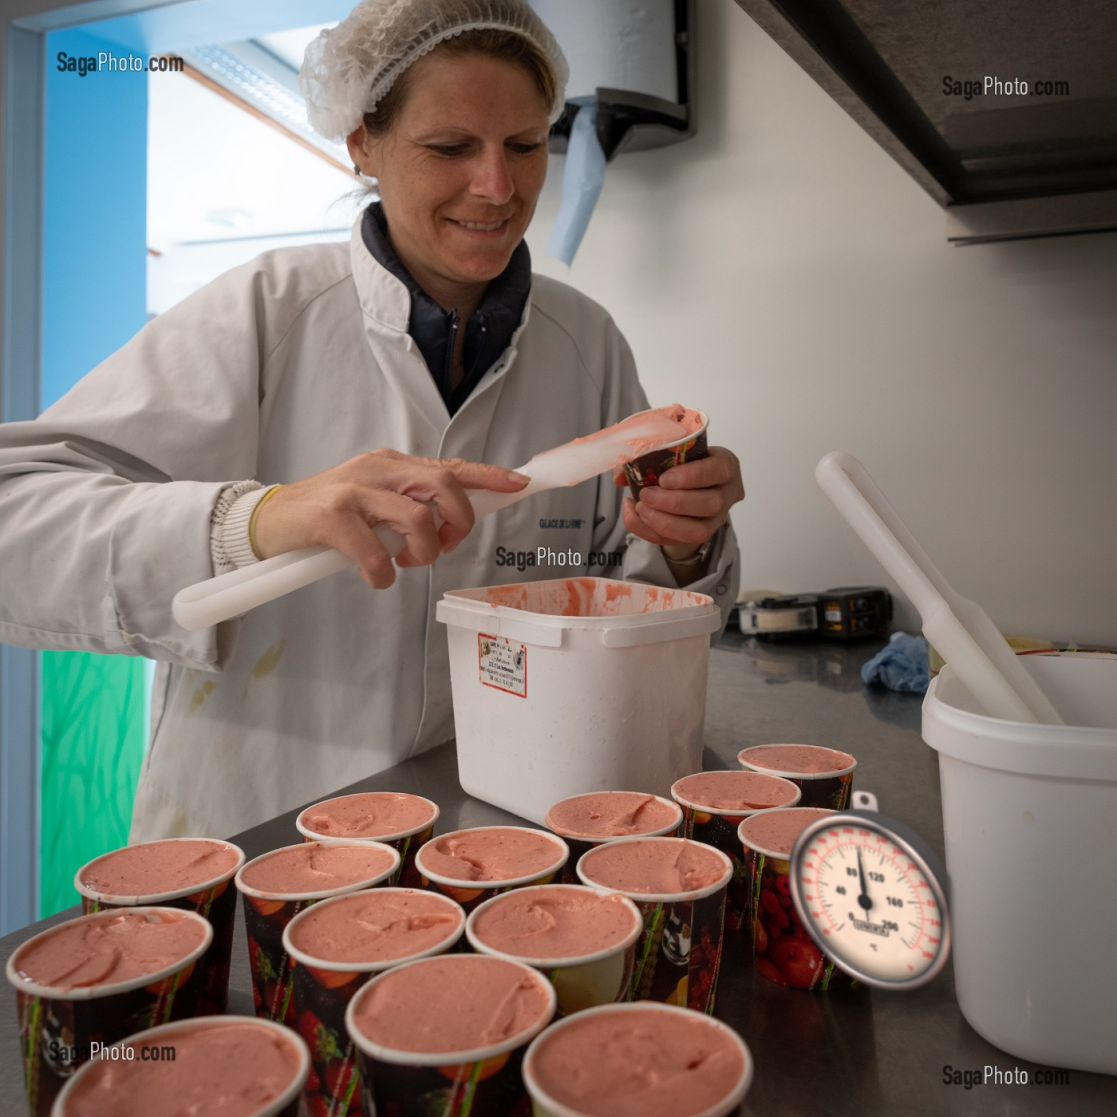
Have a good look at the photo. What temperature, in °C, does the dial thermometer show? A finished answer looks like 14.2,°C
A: 100,°C
